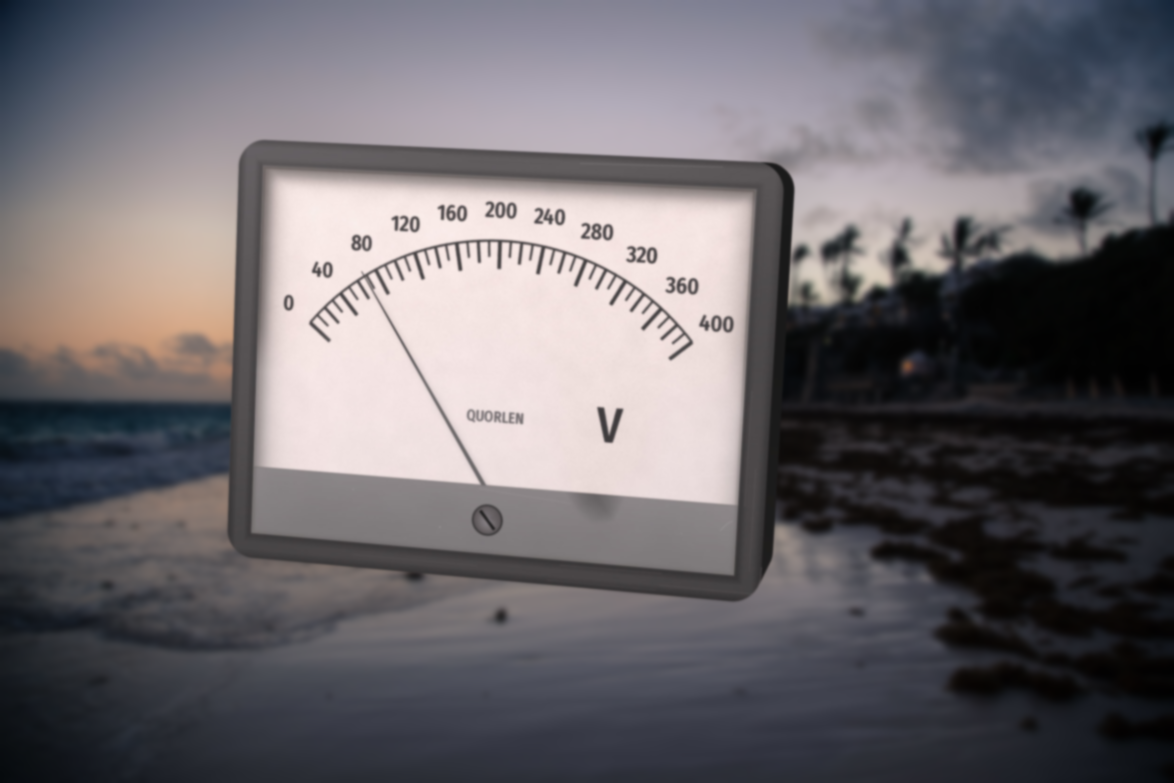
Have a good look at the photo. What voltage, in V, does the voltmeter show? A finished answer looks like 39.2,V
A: 70,V
